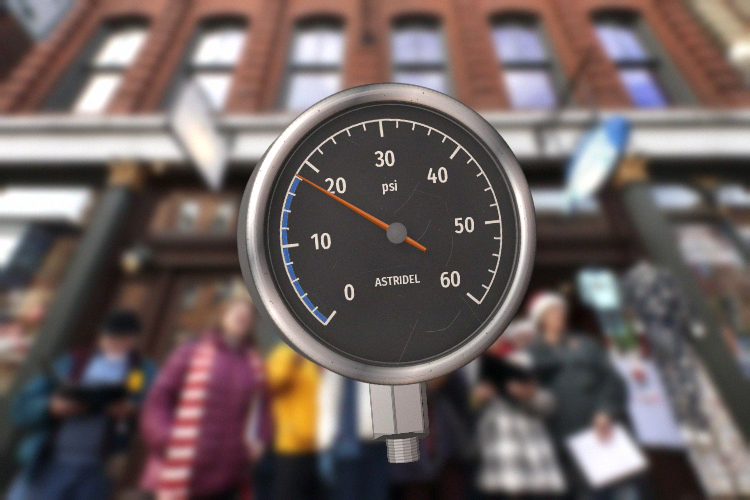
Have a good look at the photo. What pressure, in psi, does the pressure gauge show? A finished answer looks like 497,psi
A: 18,psi
